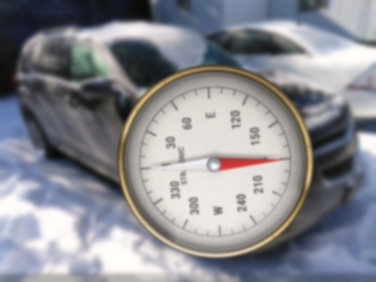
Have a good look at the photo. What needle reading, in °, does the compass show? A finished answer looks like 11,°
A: 180,°
